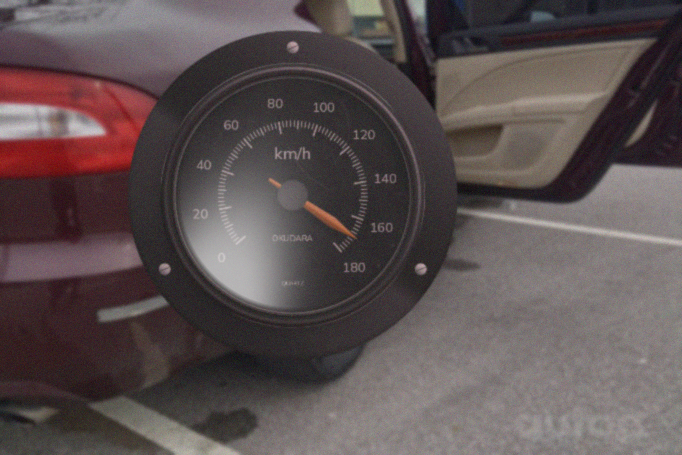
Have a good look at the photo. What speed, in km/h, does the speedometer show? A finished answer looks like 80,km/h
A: 170,km/h
